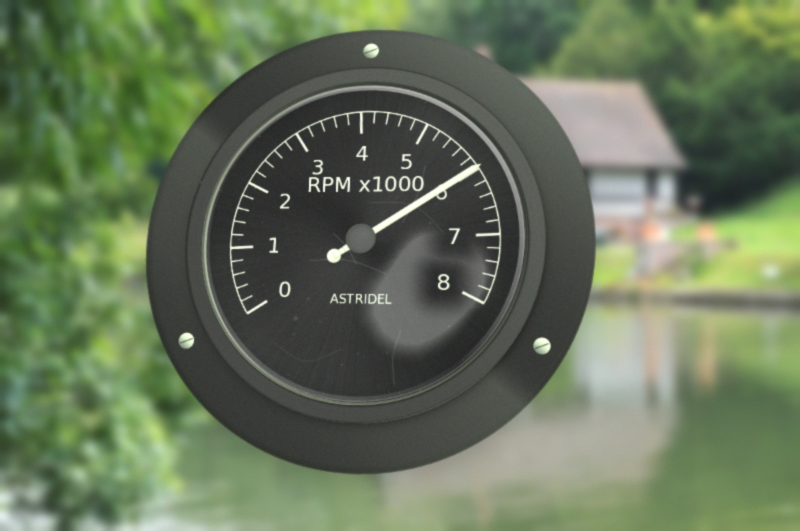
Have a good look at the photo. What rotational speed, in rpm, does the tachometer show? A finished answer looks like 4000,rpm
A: 6000,rpm
